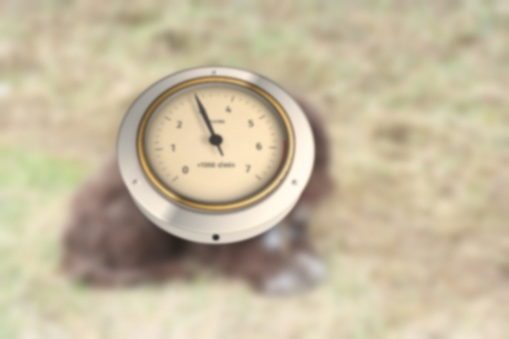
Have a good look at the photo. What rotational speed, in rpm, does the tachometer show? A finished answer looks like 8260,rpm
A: 3000,rpm
